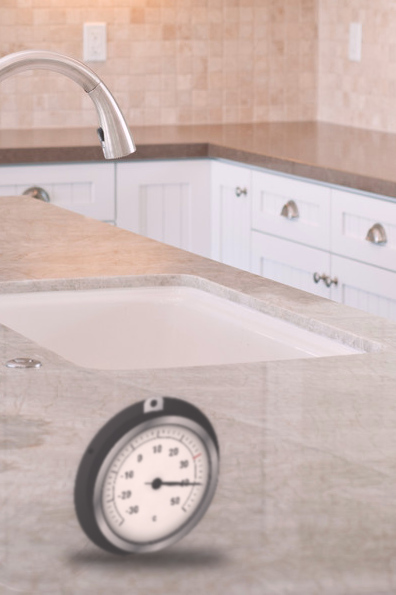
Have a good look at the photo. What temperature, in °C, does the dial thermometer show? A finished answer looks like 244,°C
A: 40,°C
